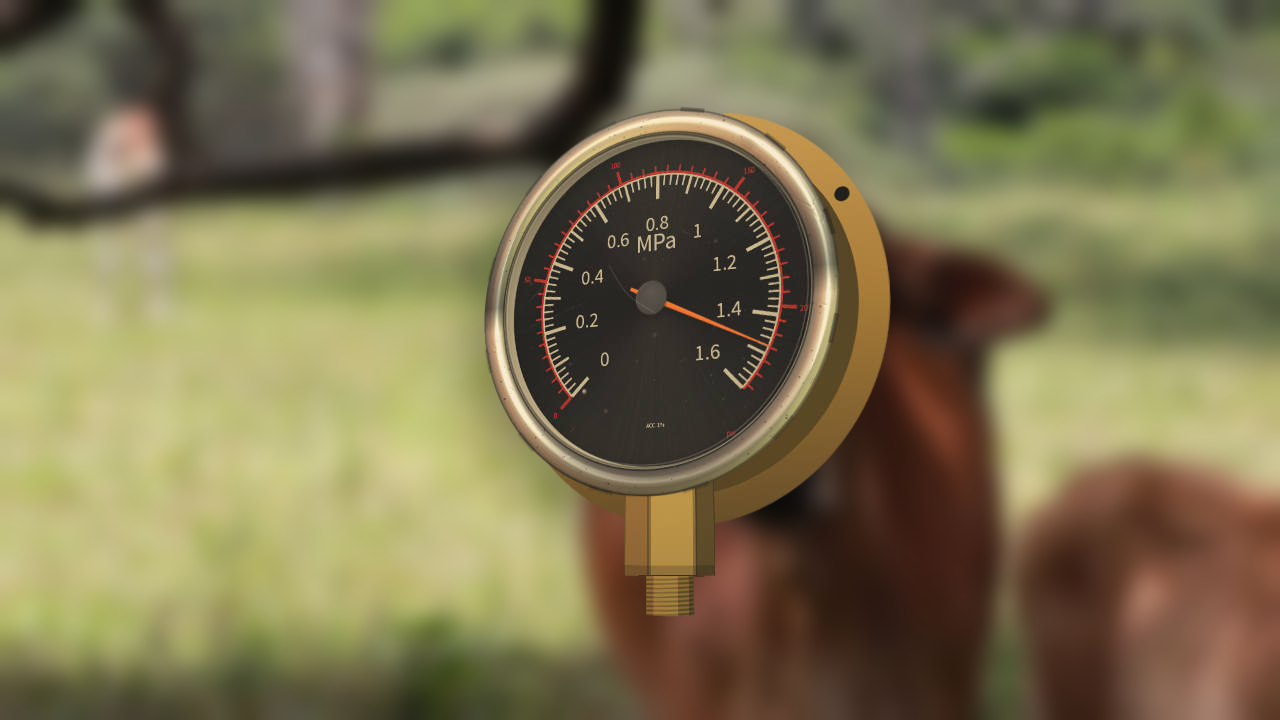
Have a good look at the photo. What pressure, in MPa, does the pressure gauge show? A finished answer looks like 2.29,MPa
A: 1.48,MPa
